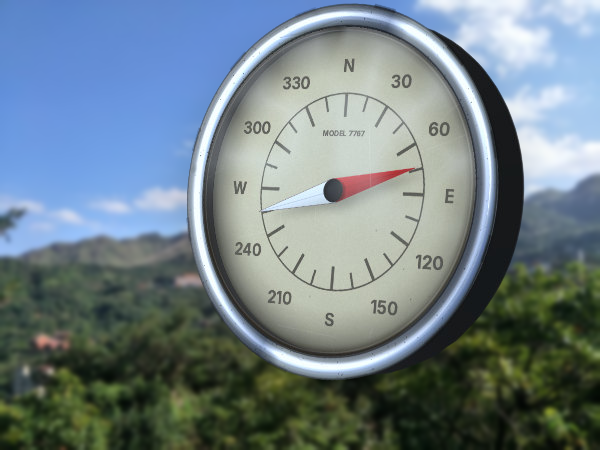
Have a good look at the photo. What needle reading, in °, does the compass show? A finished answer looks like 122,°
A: 75,°
